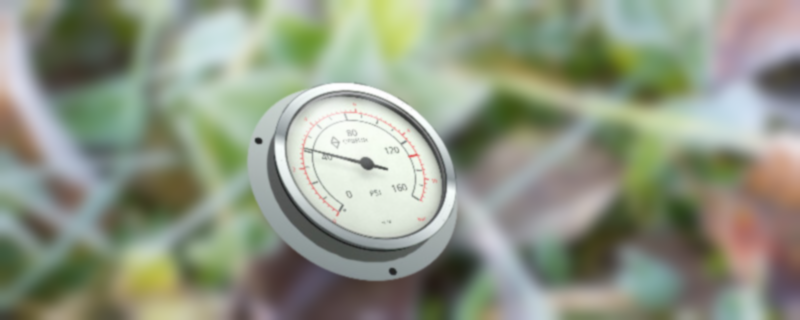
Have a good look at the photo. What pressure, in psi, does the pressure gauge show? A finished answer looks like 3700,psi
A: 40,psi
